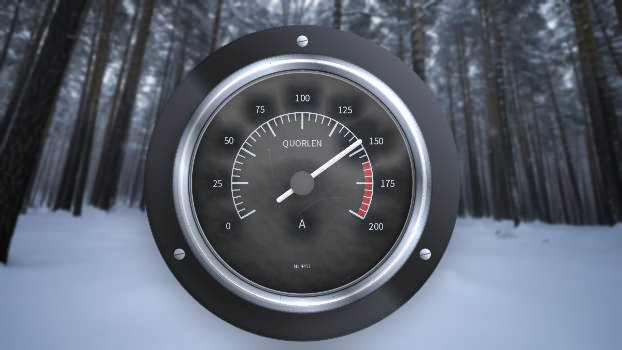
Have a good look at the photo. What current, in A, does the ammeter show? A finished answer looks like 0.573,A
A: 145,A
